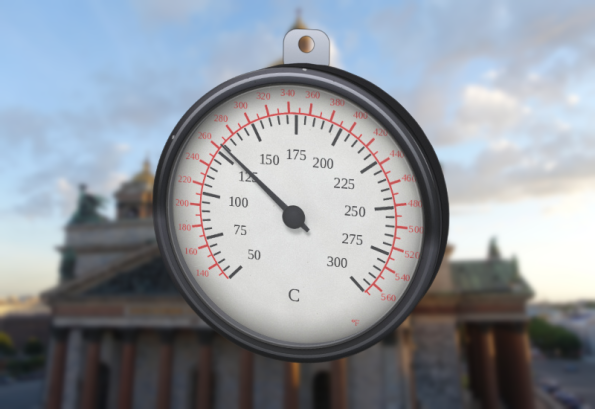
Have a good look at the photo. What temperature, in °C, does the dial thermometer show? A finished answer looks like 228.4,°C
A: 130,°C
